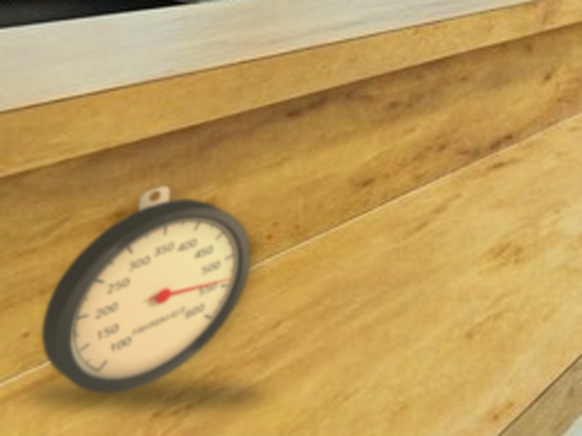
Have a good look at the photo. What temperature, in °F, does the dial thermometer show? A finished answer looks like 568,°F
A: 537.5,°F
